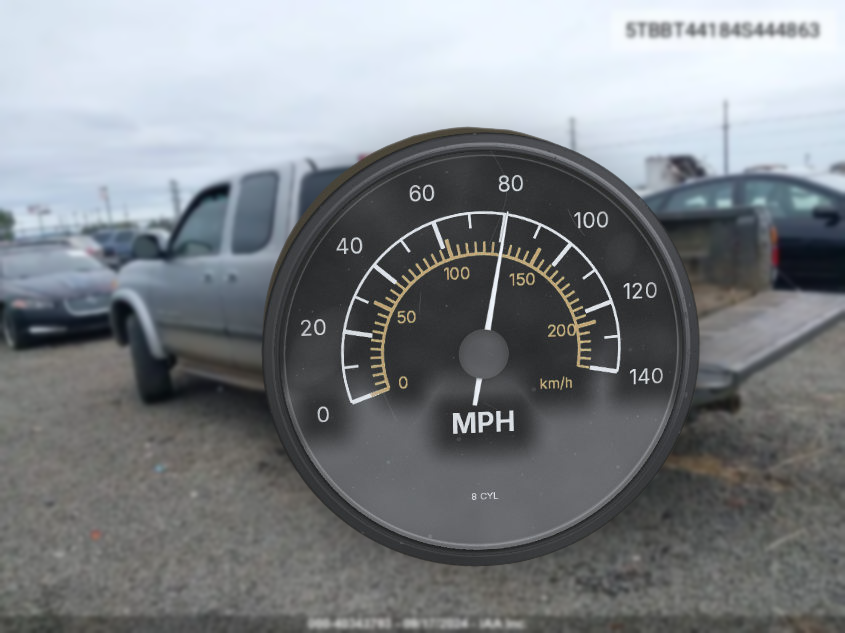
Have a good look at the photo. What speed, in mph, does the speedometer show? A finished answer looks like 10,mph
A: 80,mph
